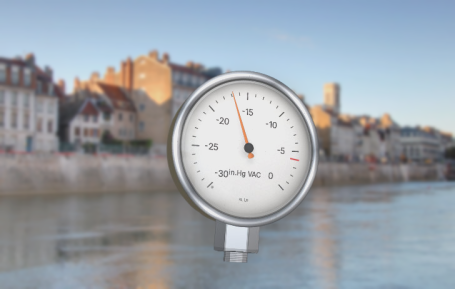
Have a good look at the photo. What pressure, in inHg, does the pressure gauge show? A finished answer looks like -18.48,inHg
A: -17,inHg
